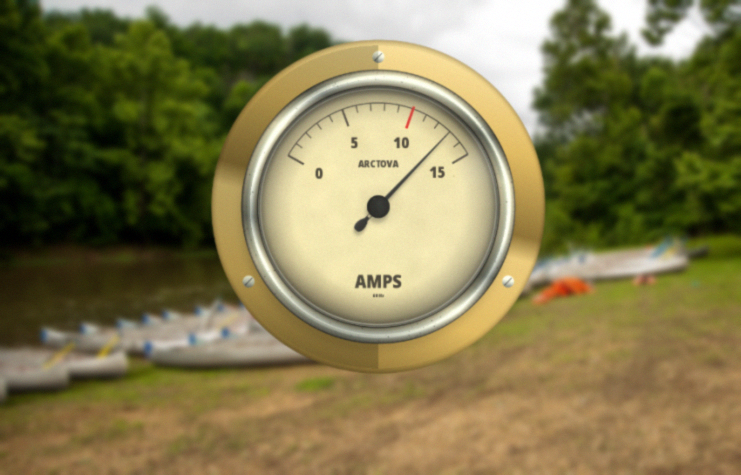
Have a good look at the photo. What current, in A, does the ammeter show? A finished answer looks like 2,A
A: 13,A
